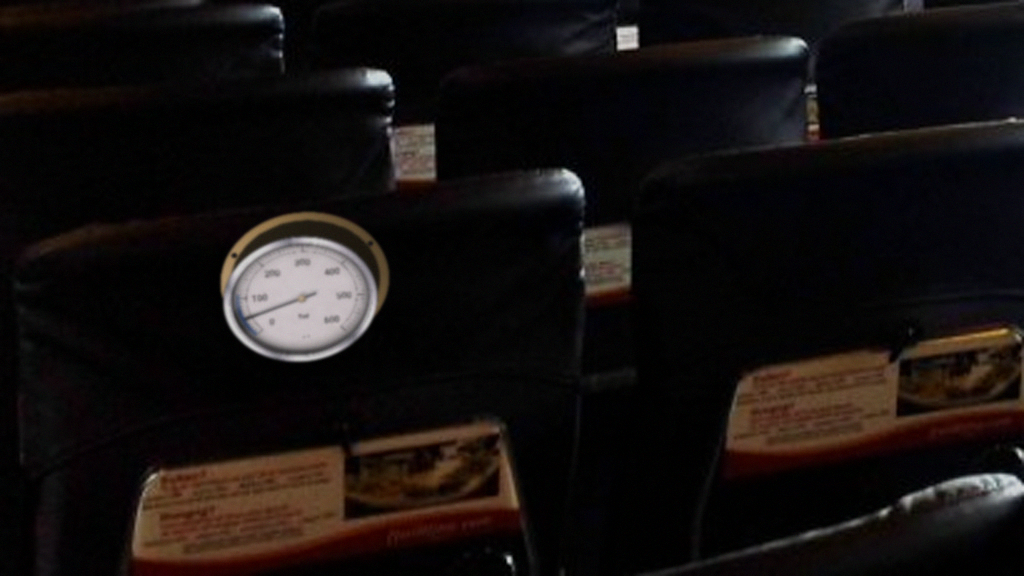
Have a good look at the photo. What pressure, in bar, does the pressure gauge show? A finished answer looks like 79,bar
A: 50,bar
